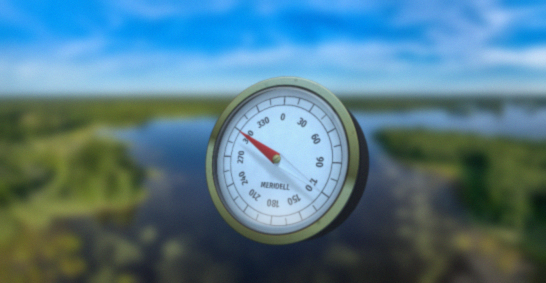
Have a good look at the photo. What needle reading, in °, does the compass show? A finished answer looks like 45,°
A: 300,°
